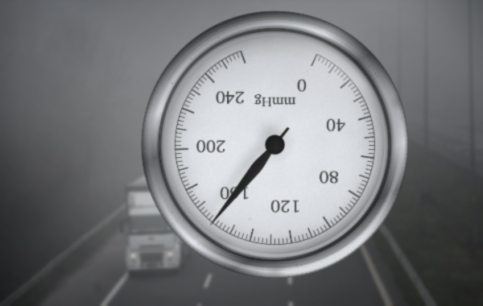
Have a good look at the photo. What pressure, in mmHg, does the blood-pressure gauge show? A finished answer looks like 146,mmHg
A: 160,mmHg
